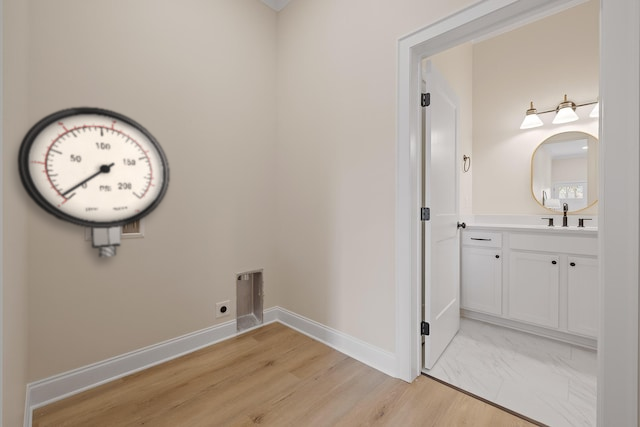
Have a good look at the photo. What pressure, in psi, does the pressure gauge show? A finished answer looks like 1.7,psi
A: 5,psi
